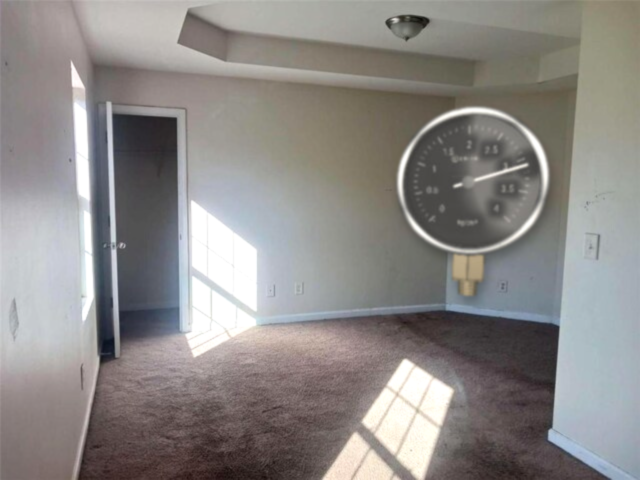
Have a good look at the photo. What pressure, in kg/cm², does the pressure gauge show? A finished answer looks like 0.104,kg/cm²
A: 3.1,kg/cm²
